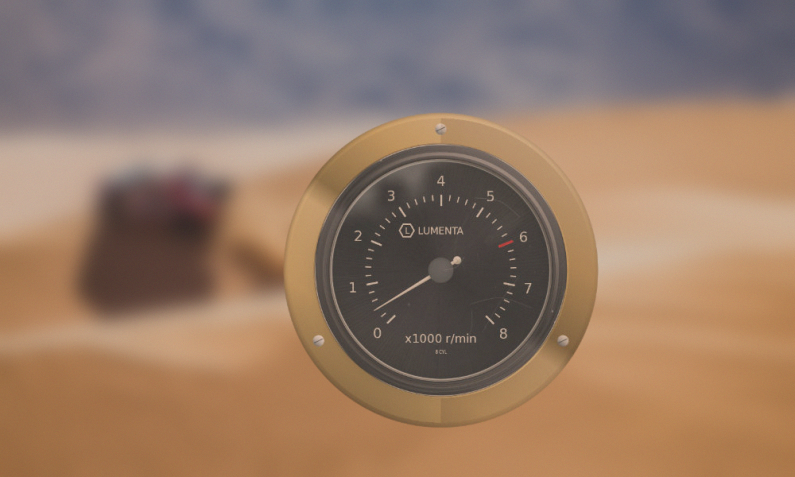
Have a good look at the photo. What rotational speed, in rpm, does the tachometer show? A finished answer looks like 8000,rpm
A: 400,rpm
